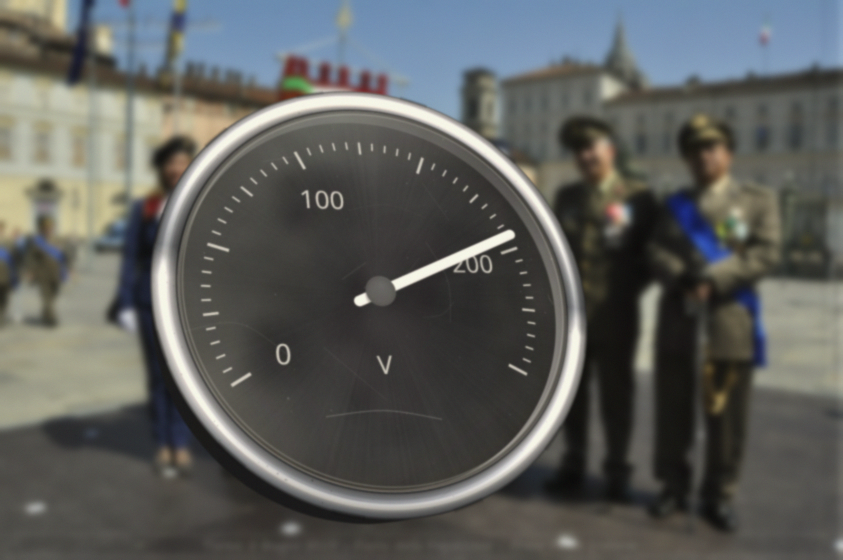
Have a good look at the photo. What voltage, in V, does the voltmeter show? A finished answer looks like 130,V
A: 195,V
